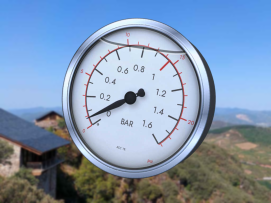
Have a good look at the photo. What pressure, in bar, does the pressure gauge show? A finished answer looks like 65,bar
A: 0.05,bar
